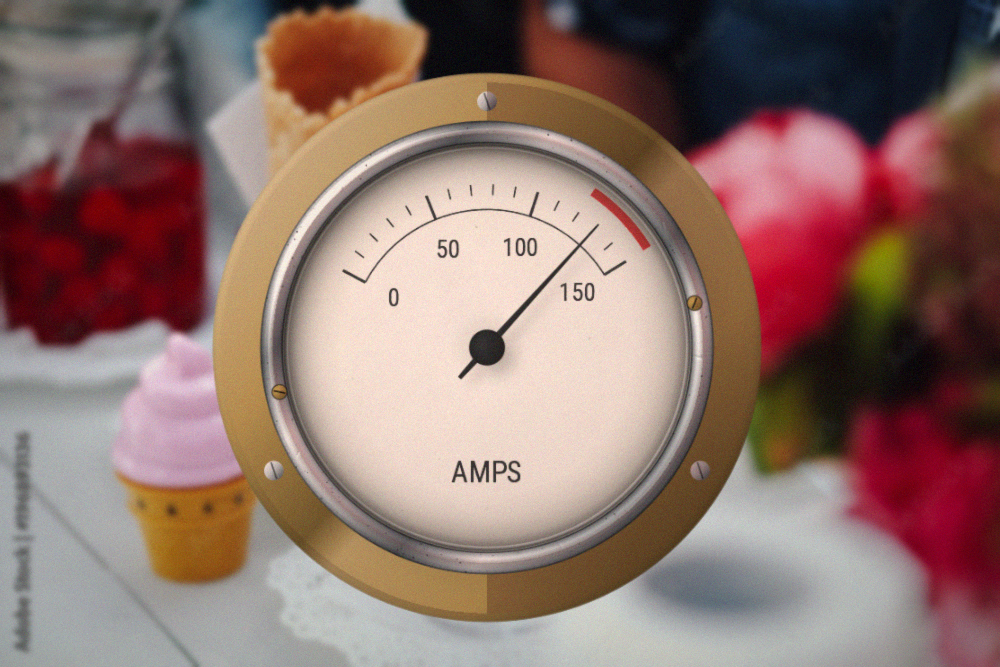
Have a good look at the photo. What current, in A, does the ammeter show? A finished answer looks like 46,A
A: 130,A
